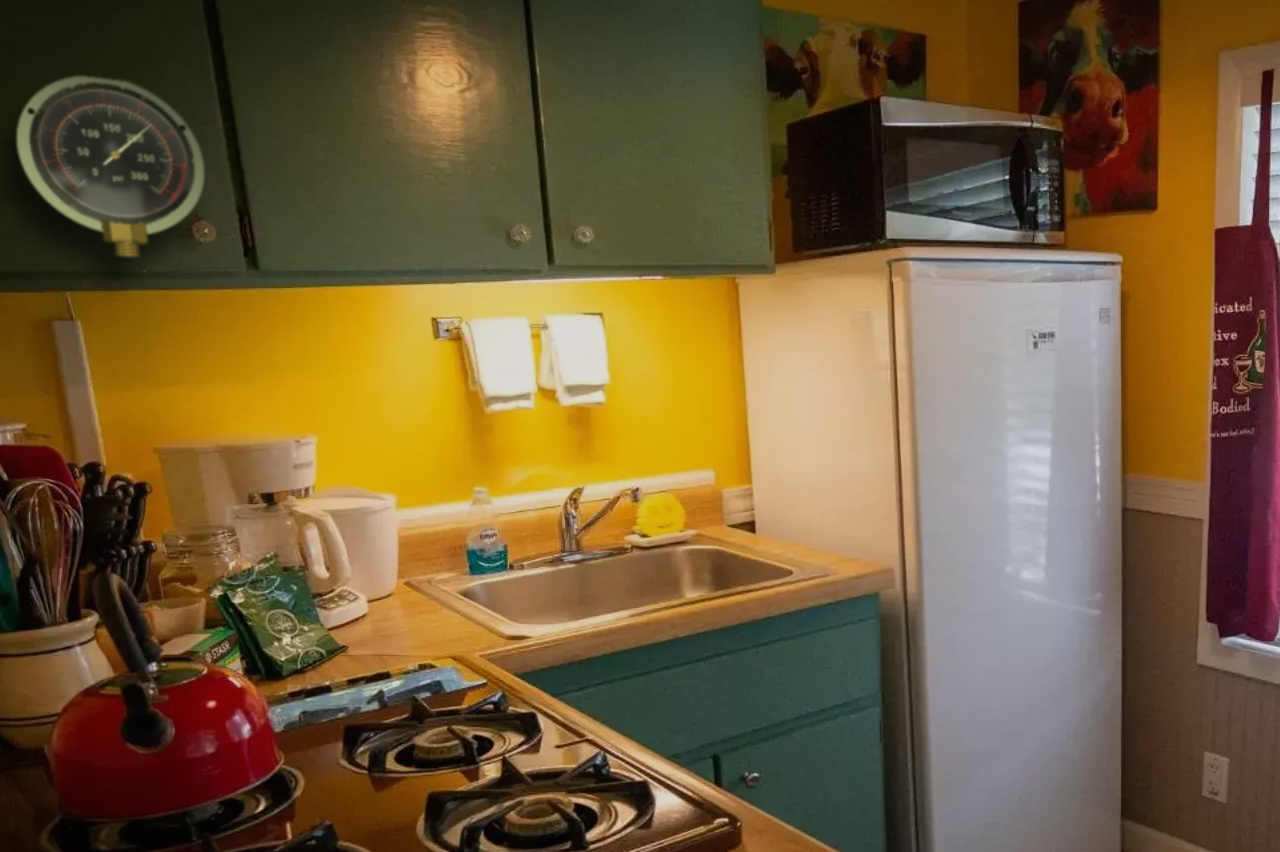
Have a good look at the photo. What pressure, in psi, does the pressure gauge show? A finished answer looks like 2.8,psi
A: 200,psi
